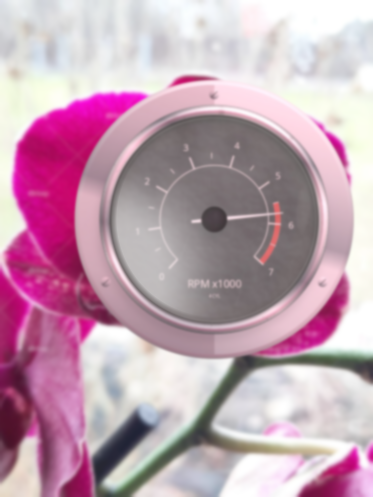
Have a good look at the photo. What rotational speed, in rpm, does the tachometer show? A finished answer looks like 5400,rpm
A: 5750,rpm
